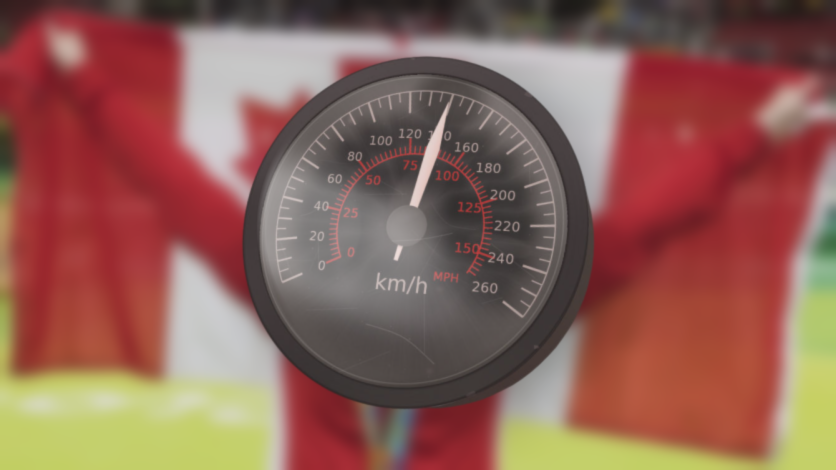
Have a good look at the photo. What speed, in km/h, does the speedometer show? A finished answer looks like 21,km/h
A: 140,km/h
